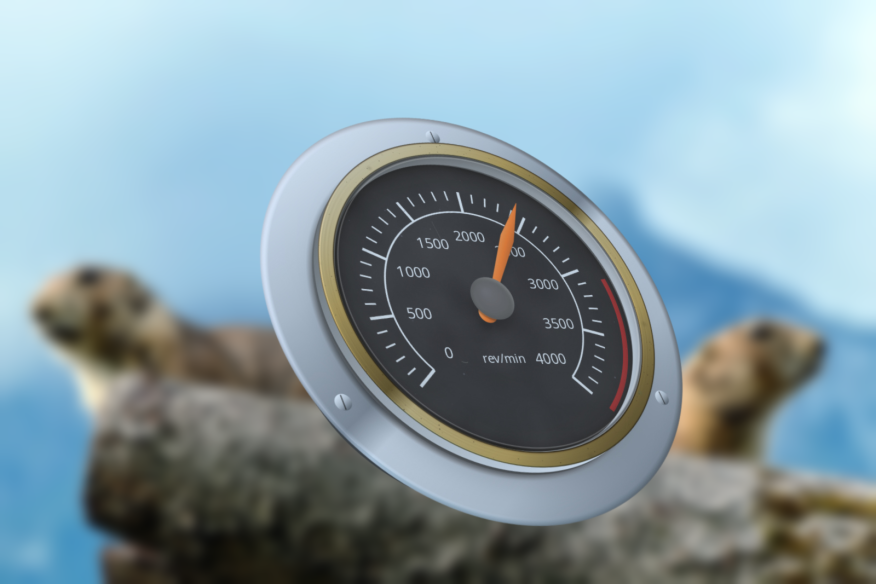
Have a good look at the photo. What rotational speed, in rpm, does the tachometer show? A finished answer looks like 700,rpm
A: 2400,rpm
